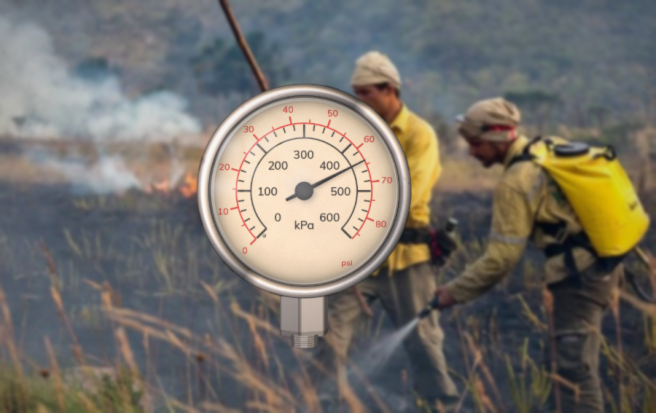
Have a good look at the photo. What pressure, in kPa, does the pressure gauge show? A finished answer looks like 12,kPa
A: 440,kPa
